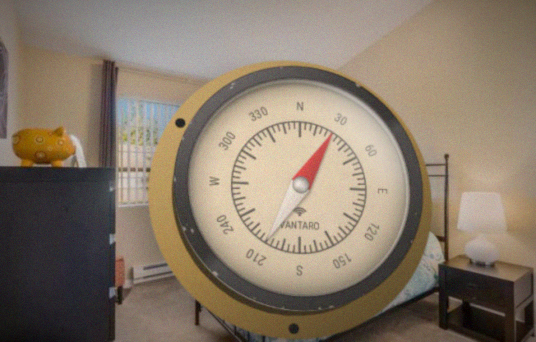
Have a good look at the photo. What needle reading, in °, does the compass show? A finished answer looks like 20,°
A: 30,°
